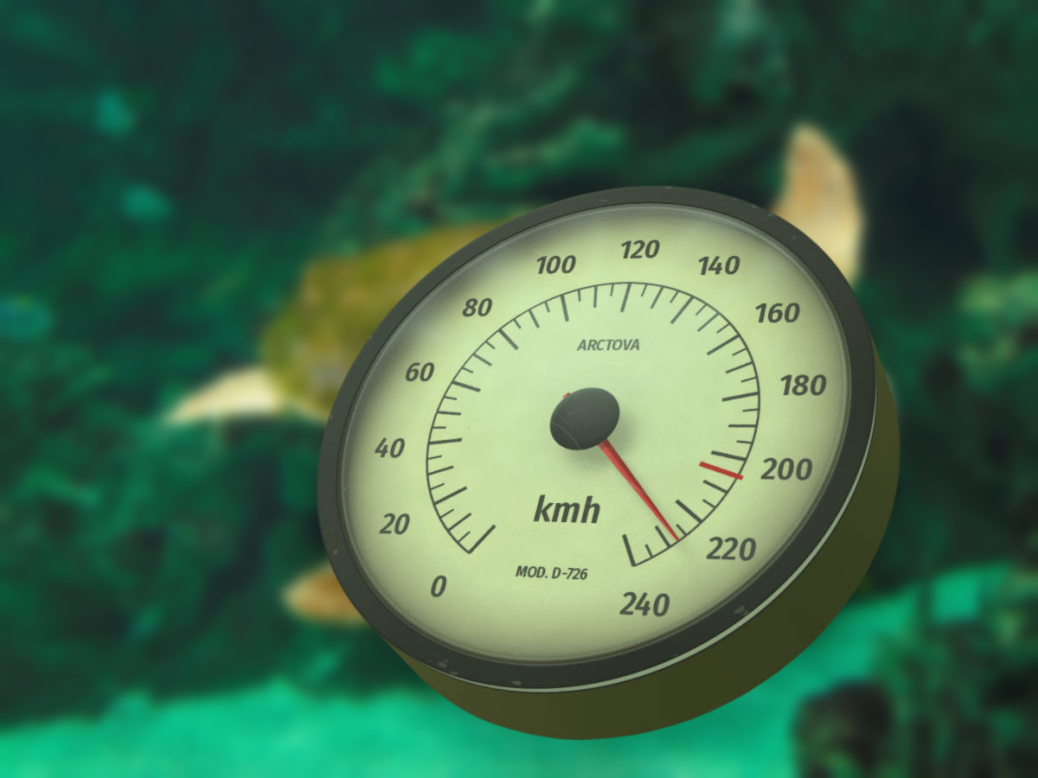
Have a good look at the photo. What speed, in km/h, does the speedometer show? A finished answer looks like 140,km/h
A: 227.5,km/h
